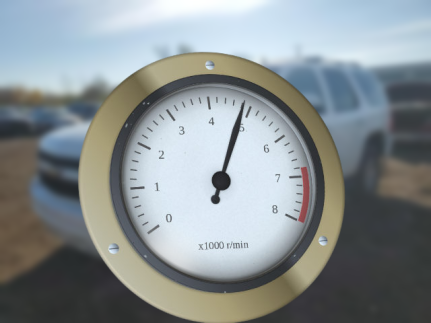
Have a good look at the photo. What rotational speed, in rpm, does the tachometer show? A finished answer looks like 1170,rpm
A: 4800,rpm
